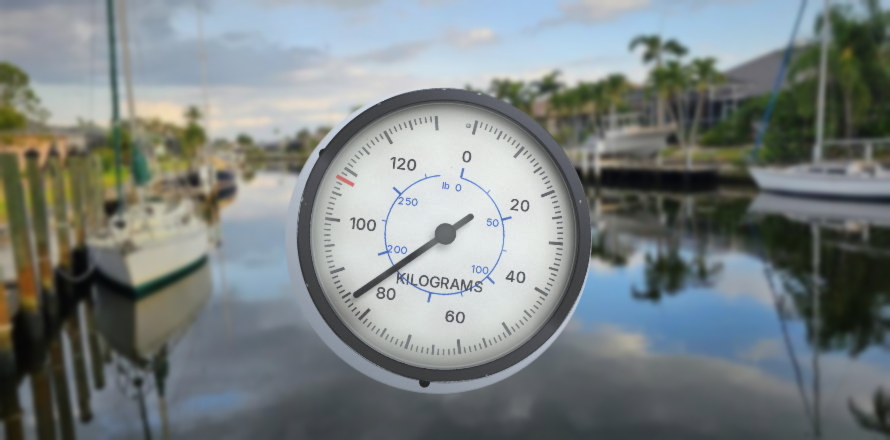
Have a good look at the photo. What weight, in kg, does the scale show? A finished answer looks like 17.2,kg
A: 84,kg
